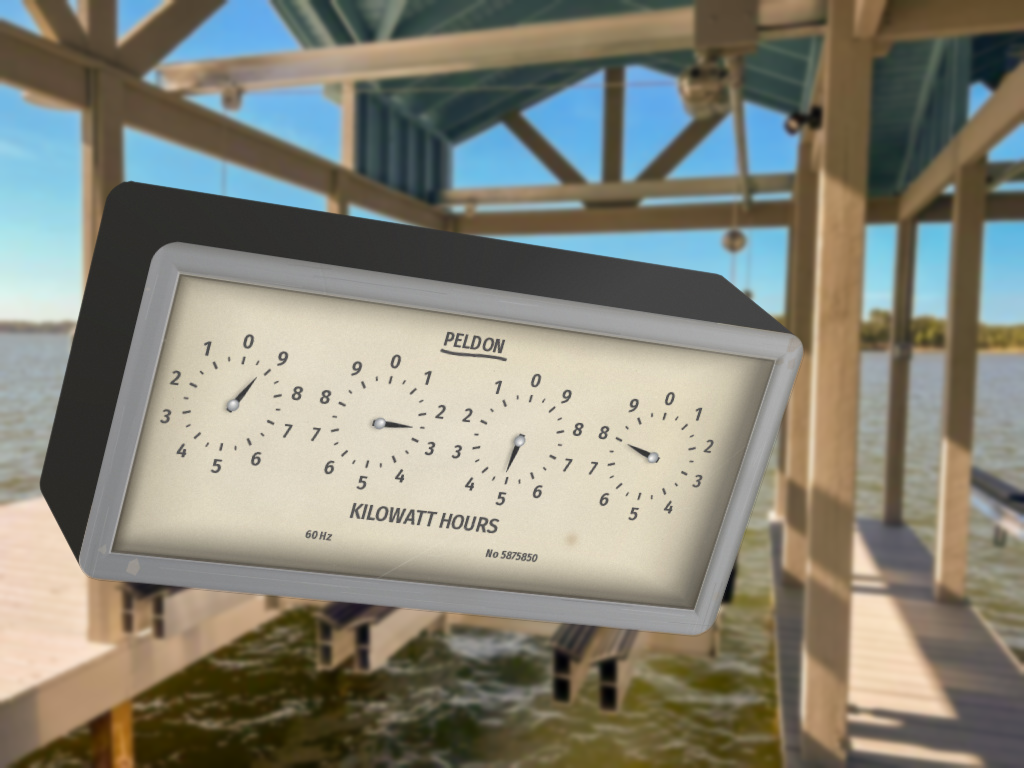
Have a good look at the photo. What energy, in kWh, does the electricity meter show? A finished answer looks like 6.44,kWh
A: 9248,kWh
